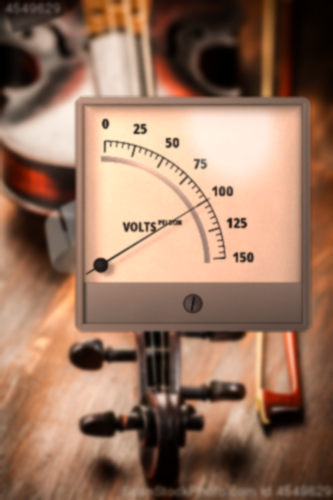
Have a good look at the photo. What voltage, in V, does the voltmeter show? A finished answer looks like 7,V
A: 100,V
